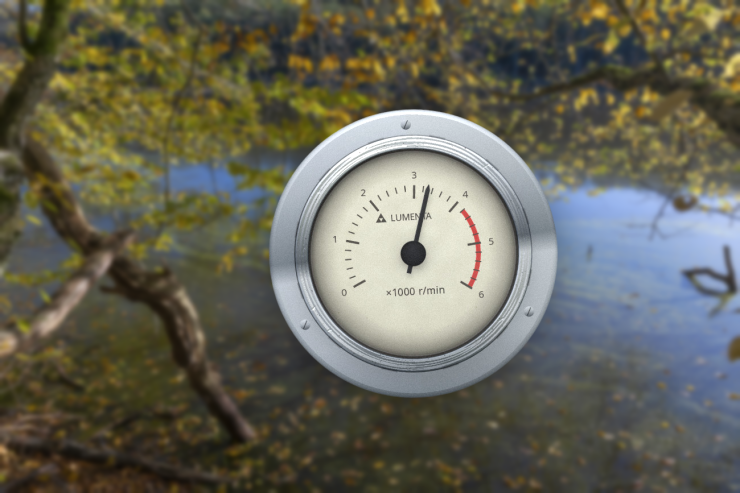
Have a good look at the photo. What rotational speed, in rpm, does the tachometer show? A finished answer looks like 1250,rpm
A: 3300,rpm
